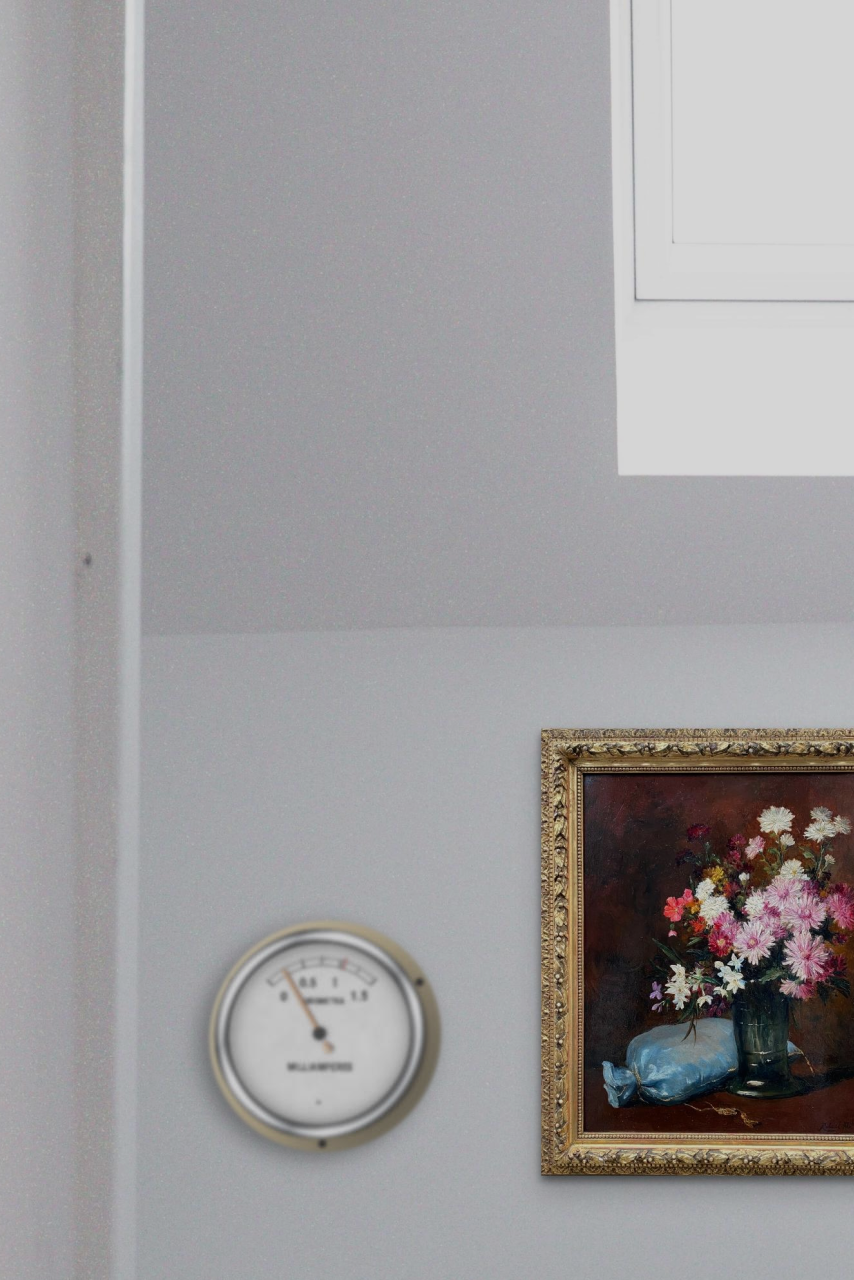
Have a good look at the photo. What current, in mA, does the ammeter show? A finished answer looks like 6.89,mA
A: 0.25,mA
